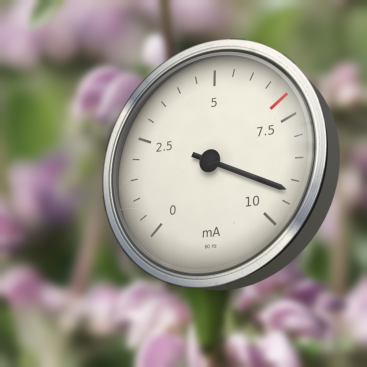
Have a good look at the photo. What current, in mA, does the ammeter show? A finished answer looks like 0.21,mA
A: 9.25,mA
